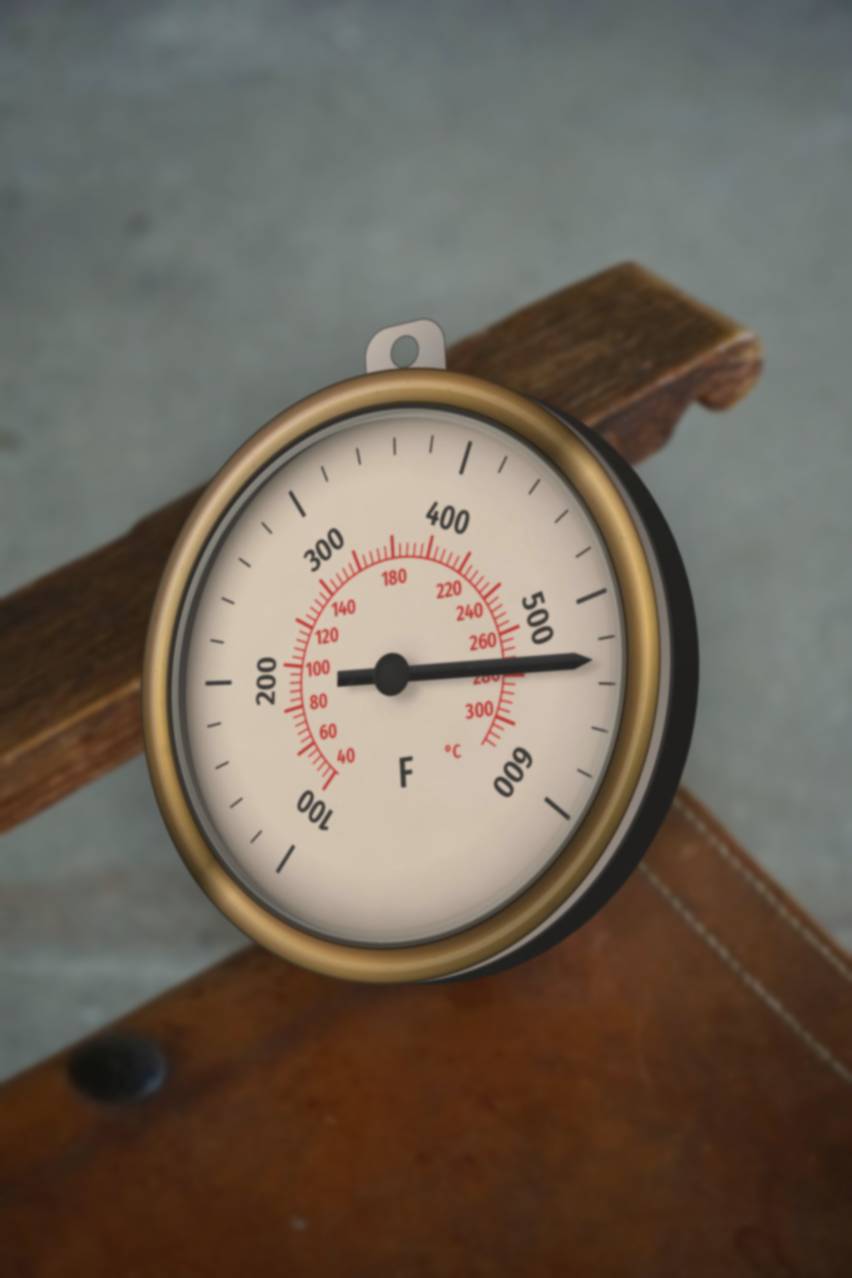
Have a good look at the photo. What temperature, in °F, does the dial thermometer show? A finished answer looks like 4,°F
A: 530,°F
